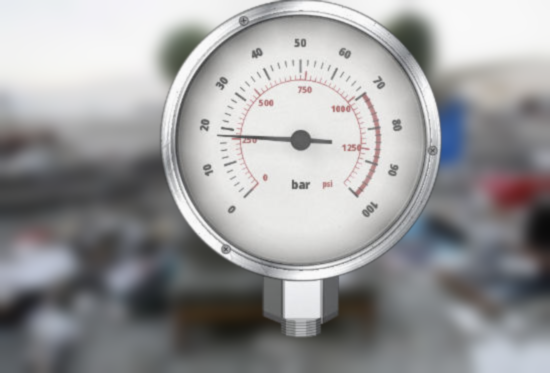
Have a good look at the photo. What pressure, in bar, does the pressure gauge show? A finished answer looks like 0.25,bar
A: 18,bar
